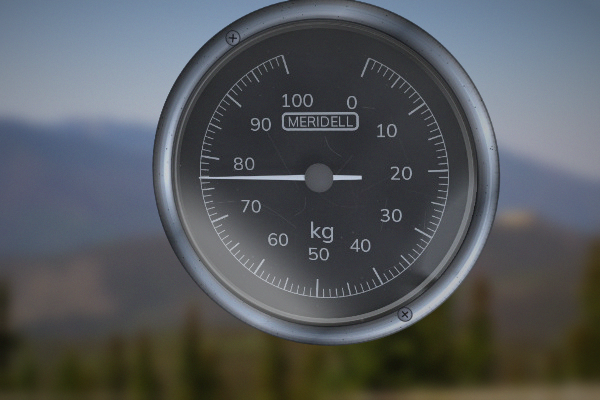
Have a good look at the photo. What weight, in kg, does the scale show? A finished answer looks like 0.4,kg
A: 77,kg
